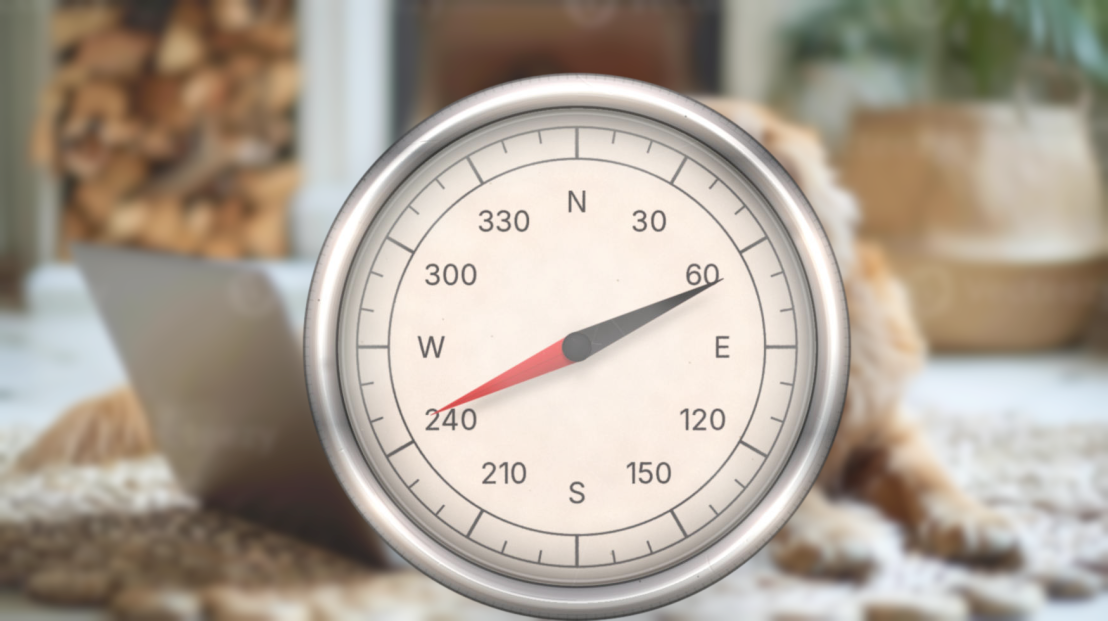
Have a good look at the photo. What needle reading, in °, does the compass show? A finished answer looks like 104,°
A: 245,°
